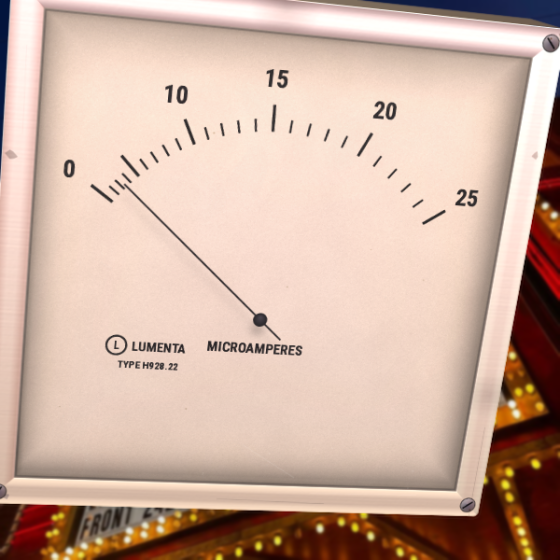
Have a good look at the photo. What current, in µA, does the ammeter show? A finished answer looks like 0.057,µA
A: 3.5,µA
